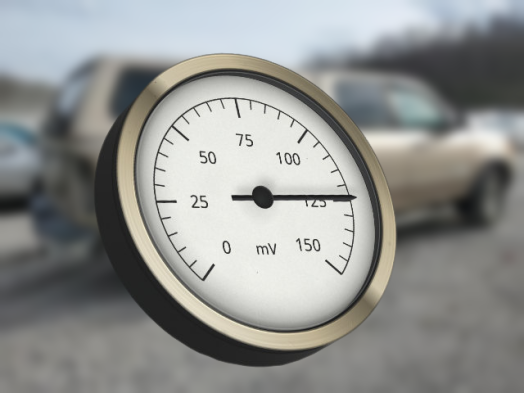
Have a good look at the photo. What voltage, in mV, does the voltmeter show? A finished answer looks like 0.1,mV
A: 125,mV
